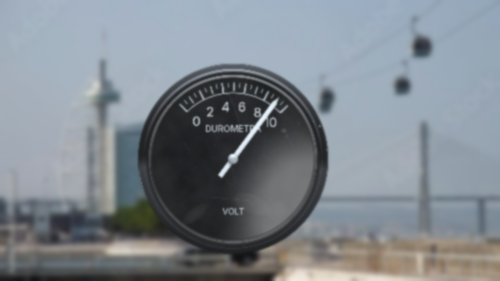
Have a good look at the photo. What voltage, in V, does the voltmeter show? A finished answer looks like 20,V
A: 9,V
